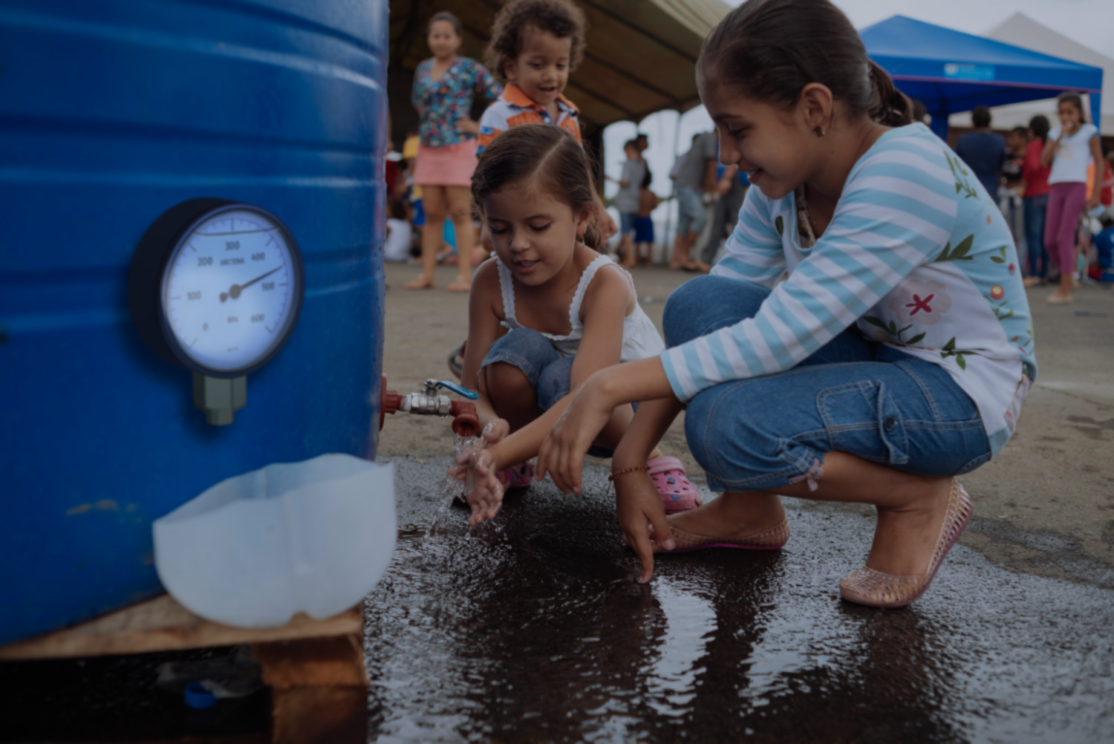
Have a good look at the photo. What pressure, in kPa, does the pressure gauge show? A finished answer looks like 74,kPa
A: 460,kPa
